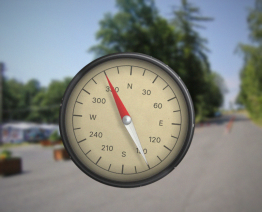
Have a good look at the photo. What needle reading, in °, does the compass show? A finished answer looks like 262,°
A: 330,°
